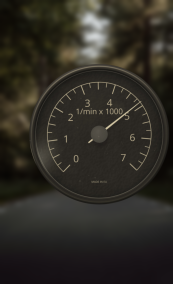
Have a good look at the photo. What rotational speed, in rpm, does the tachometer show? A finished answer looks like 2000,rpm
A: 4875,rpm
